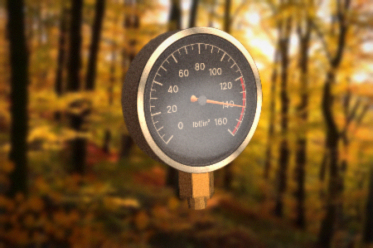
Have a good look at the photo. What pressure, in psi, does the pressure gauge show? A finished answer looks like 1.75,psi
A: 140,psi
